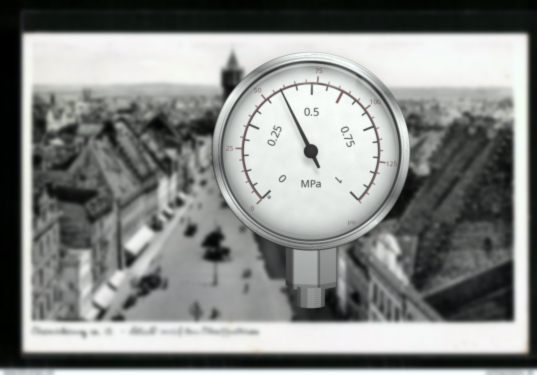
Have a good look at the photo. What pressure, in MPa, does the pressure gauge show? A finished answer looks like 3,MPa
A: 0.4,MPa
